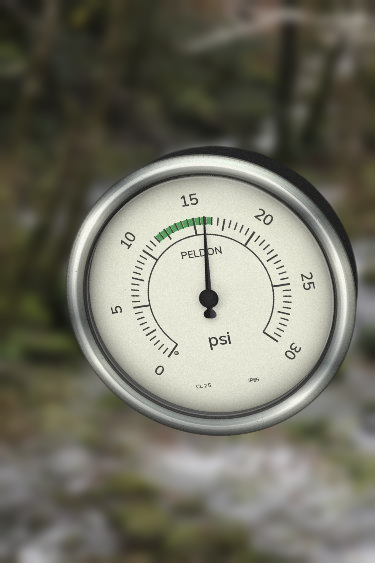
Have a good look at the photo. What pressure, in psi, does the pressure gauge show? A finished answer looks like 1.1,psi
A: 16,psi
